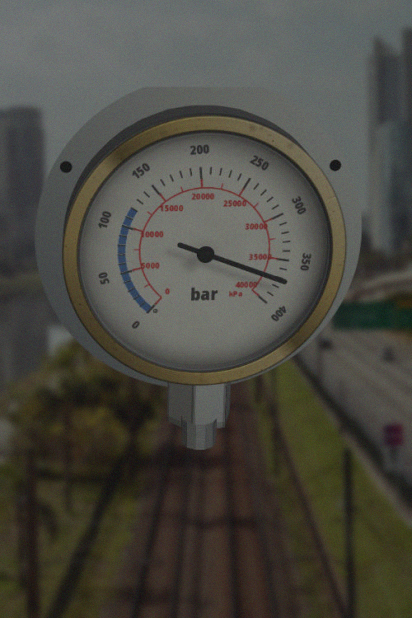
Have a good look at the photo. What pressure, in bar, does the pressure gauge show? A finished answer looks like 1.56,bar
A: 370,bar
